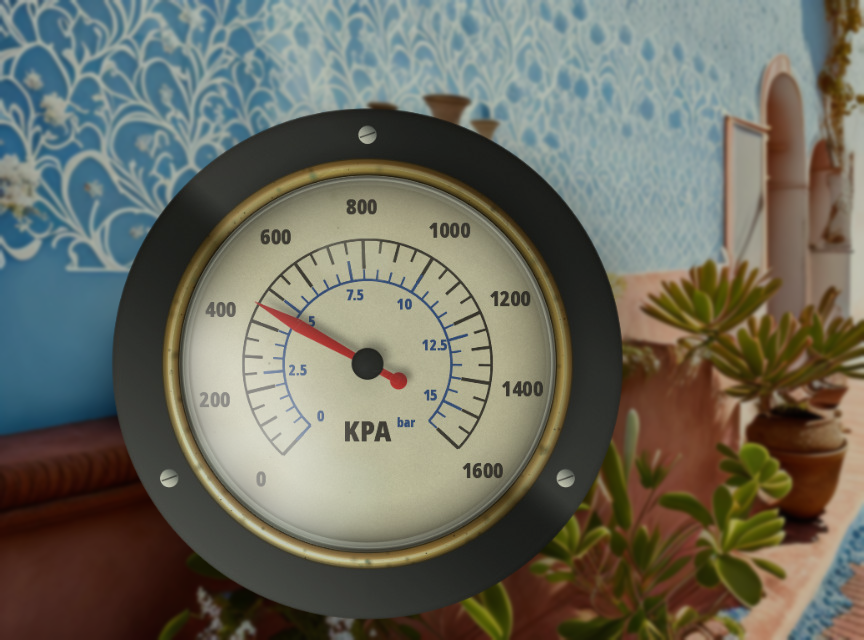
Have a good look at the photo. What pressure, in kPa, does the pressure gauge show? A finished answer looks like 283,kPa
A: 450,kPa
